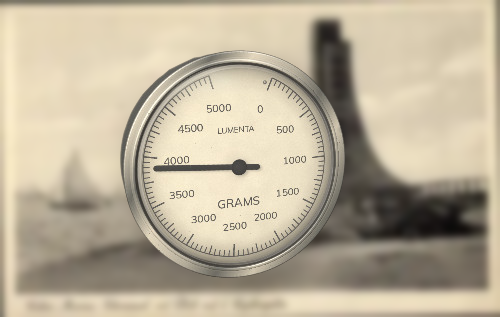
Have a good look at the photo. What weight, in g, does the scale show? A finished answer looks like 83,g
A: 3900,g
